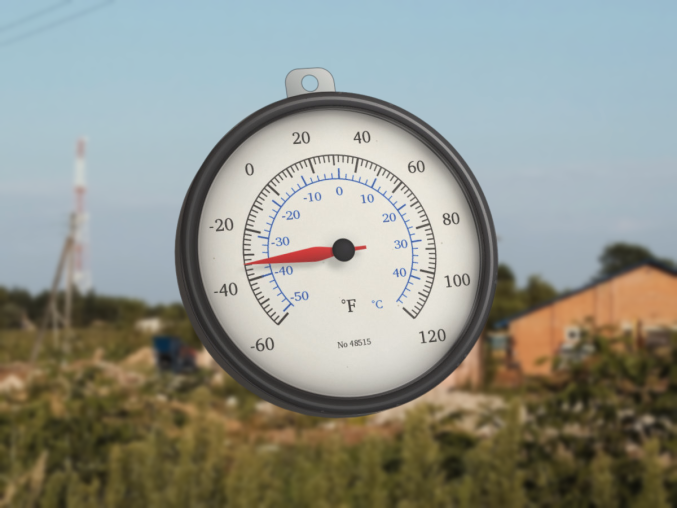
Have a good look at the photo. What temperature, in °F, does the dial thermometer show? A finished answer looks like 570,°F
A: -34,°F
